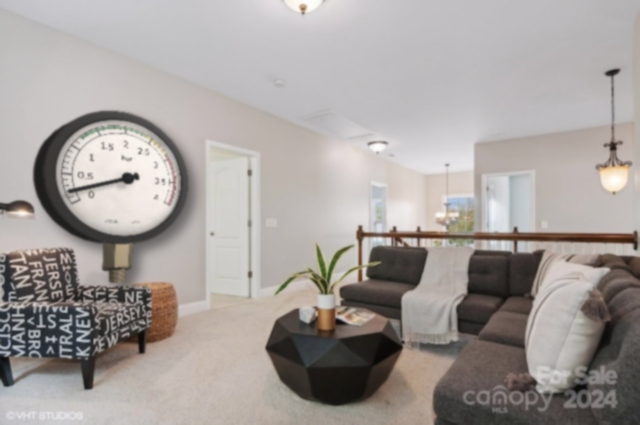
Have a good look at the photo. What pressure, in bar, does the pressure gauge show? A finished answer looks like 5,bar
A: 0.2,bar
